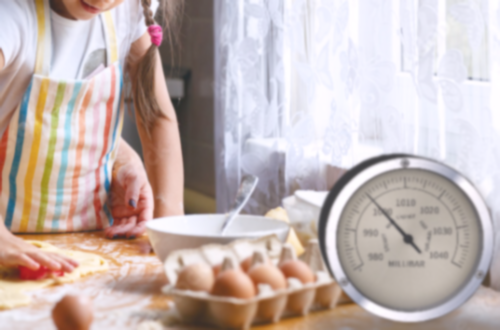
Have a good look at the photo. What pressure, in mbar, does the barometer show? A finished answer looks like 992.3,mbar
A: 1000,mbar
